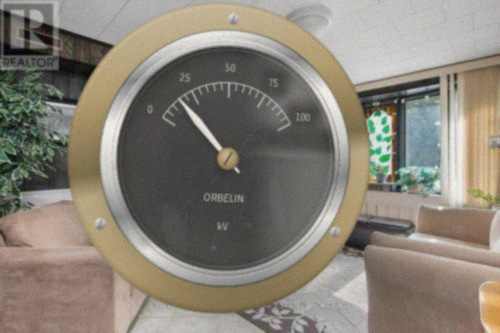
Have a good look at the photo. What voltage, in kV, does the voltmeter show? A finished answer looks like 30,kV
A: 15,kV
